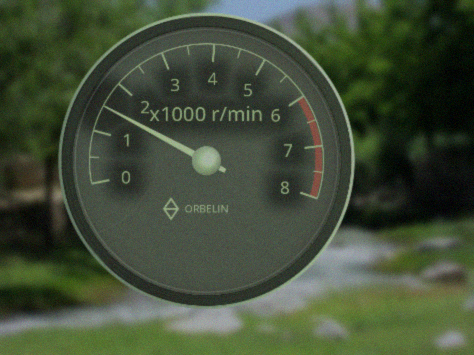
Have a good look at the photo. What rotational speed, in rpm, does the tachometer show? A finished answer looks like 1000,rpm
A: 1500,rpm
